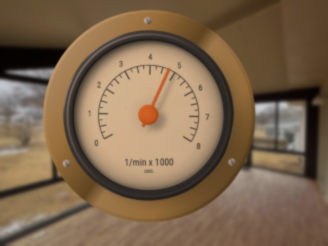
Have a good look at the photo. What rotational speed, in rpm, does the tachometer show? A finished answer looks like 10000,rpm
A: 4750,rpm
